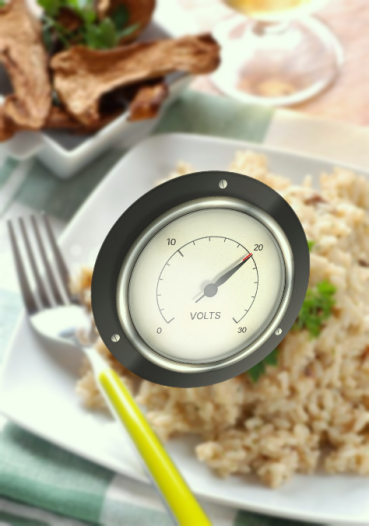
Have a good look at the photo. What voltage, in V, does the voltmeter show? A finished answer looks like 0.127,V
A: 20,V
